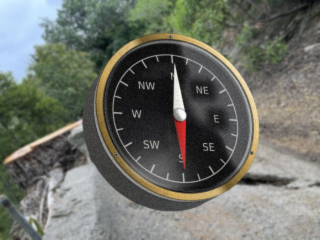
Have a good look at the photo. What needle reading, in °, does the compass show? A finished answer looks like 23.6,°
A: 180,°
